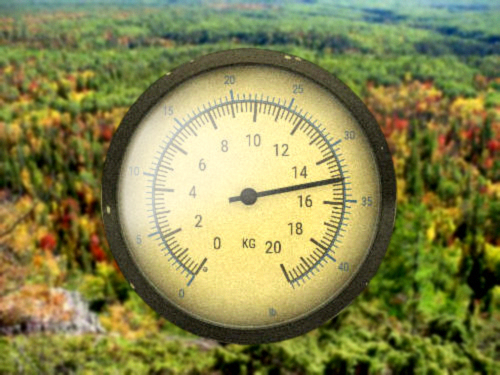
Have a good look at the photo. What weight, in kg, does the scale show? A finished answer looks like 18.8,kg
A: 15,kg
